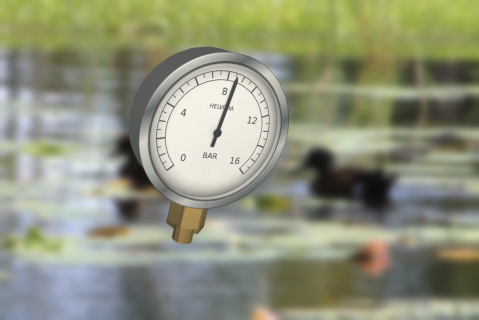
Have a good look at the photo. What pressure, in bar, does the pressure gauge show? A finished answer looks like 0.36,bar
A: 8.5,bar
